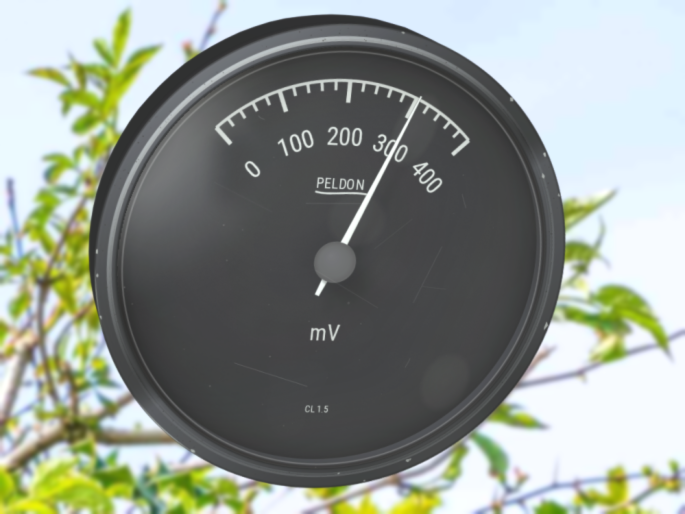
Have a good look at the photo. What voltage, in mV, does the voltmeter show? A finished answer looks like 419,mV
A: 300,mV
